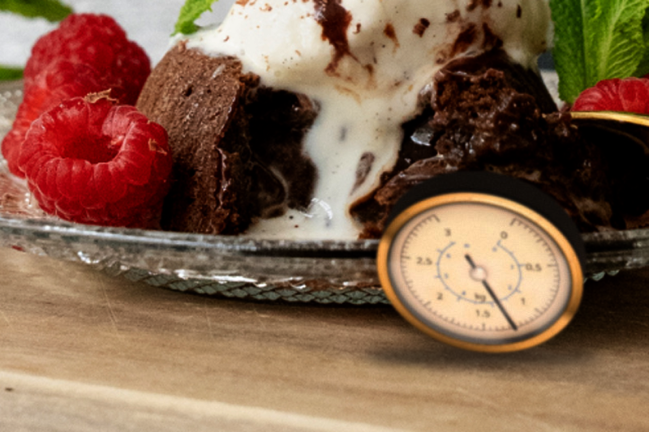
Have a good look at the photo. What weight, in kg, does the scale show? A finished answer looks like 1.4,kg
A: 1.25,kg
